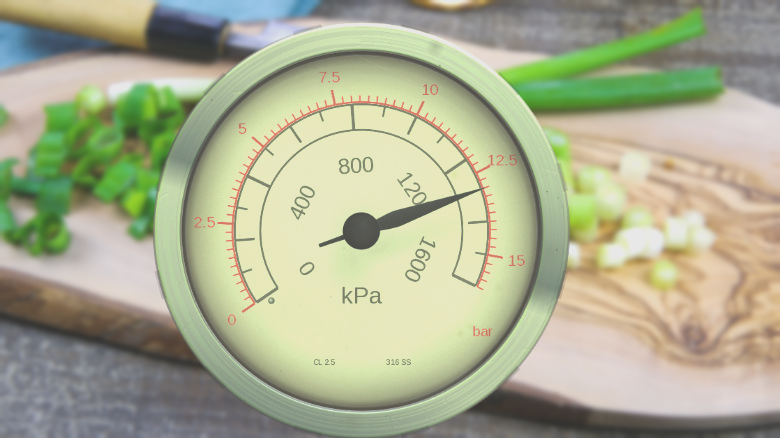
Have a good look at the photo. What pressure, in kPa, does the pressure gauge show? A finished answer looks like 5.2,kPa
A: 1300,kPa
